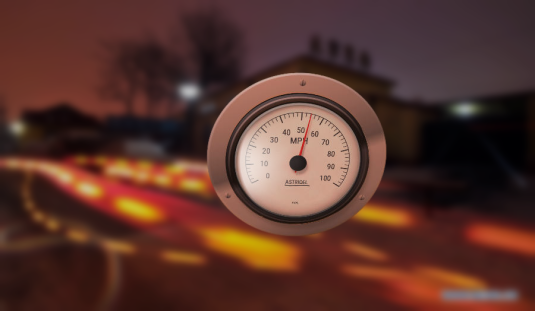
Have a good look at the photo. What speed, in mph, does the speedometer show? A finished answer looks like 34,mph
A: 54,mph
